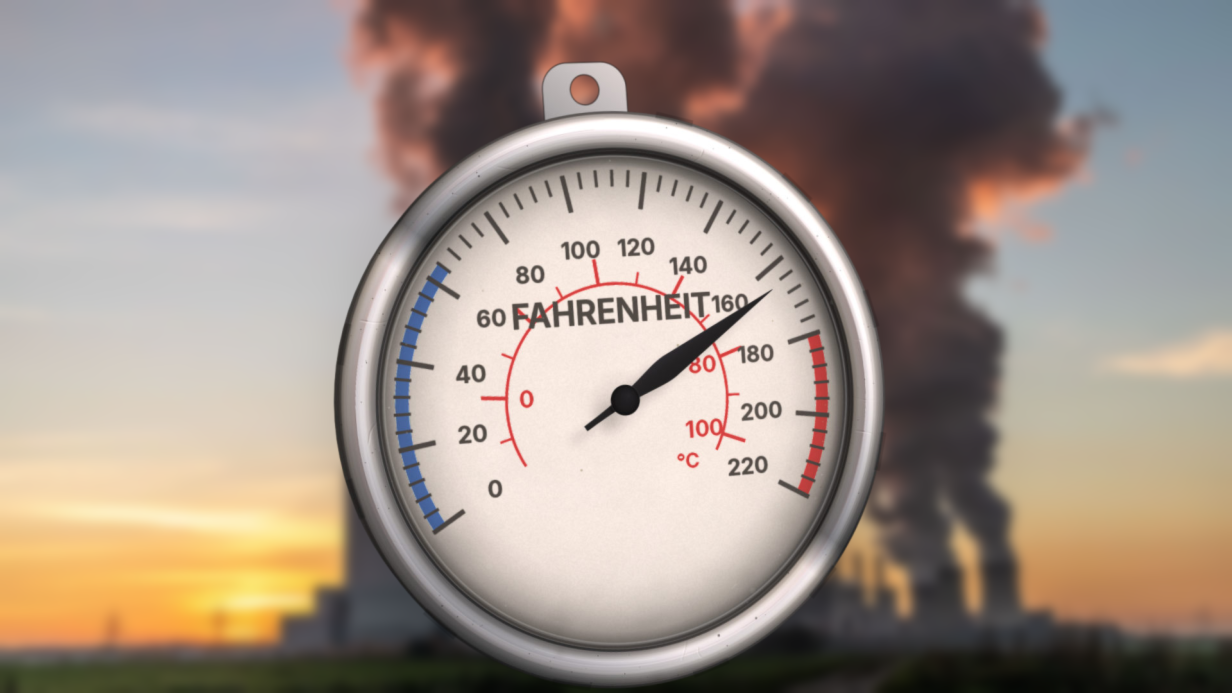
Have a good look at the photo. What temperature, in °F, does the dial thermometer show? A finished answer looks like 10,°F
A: 164,°F
